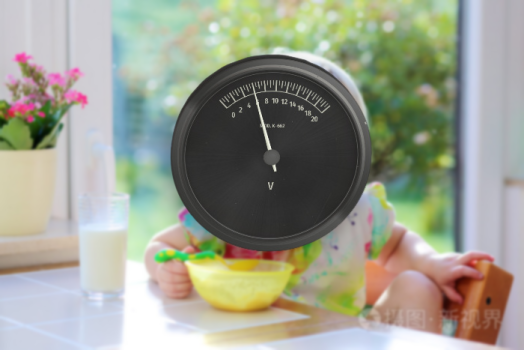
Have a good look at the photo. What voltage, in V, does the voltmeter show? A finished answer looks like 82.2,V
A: 6,V
